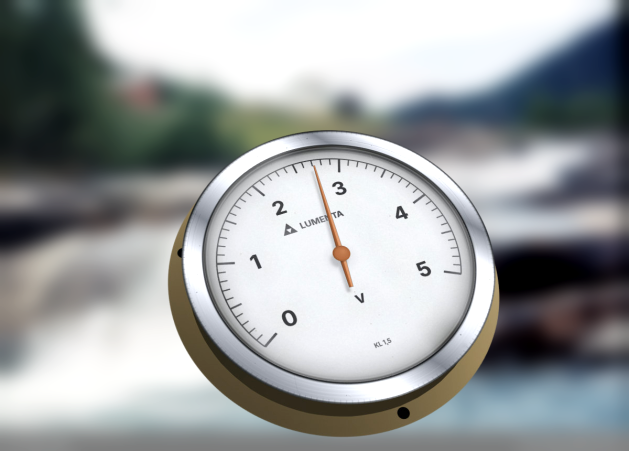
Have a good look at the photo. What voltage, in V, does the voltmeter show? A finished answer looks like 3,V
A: 2.7,V
